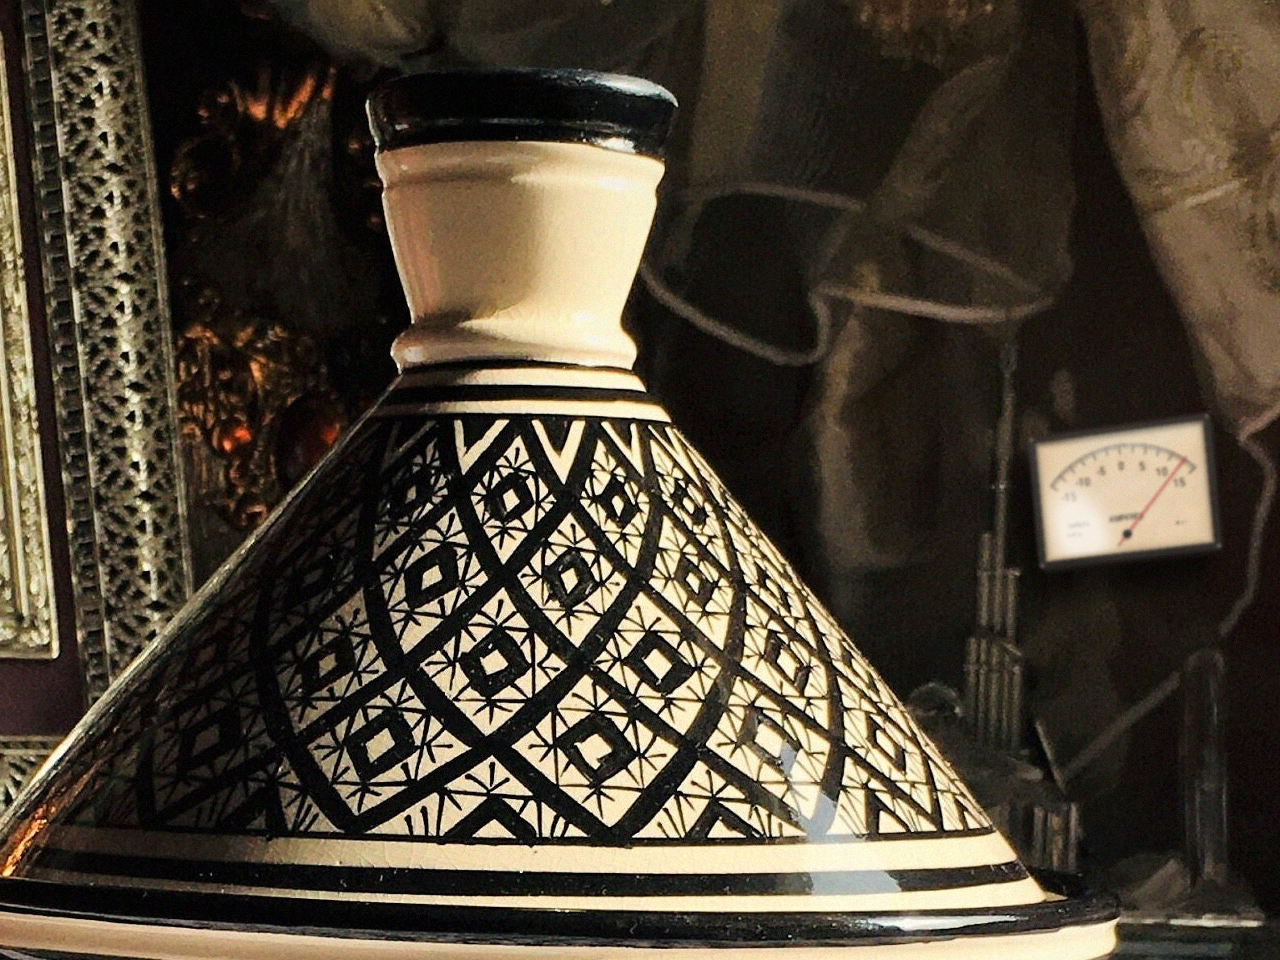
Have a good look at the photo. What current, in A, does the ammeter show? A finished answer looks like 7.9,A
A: 12.5,A
